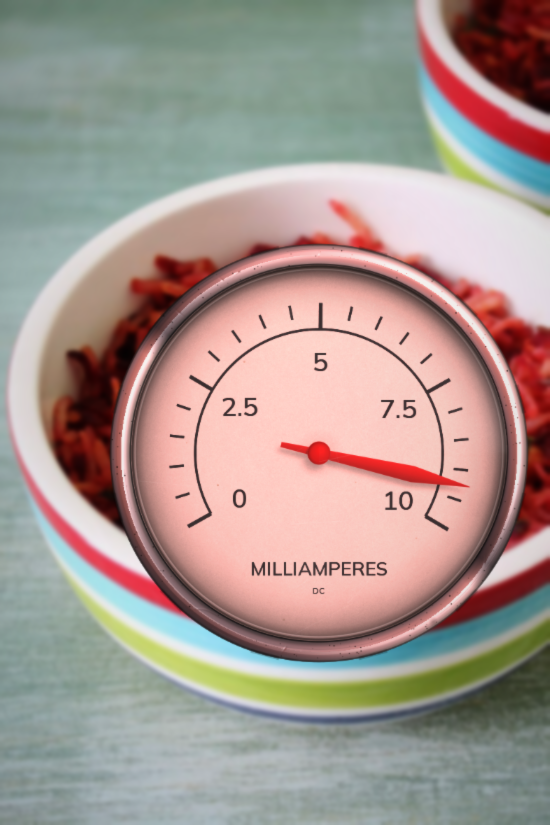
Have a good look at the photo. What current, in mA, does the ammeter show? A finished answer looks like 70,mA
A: 9.25,mA
